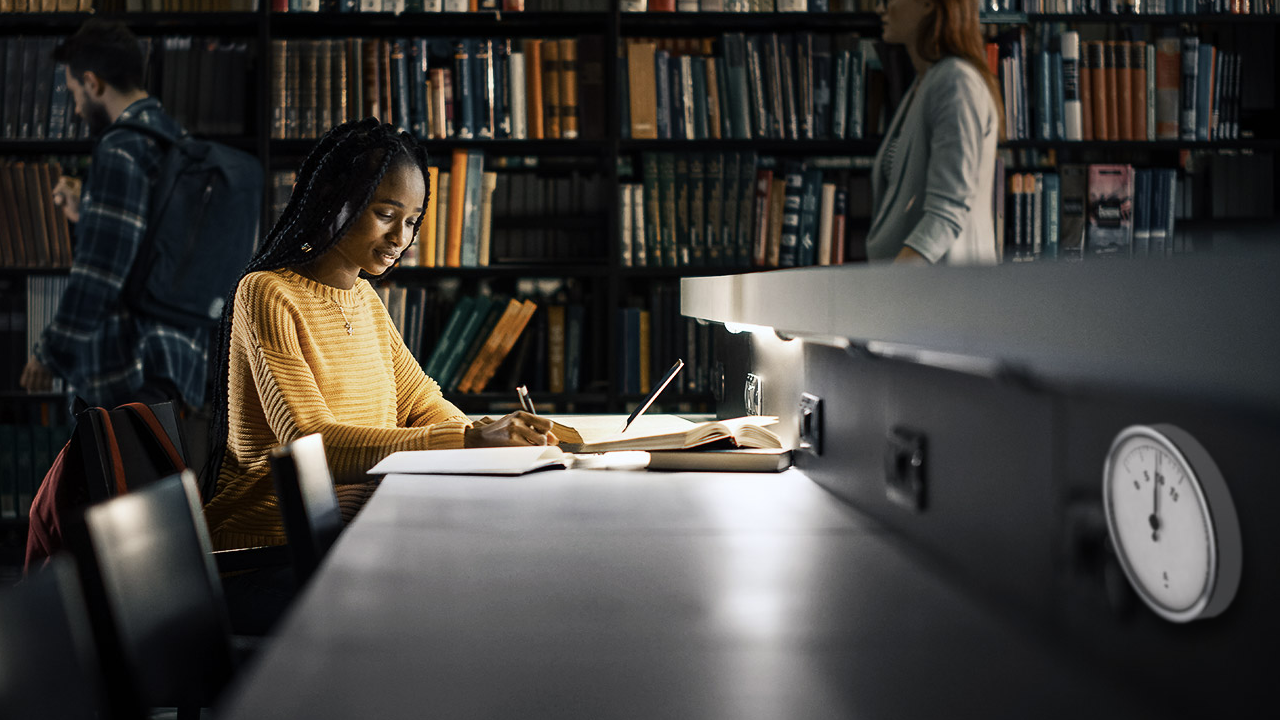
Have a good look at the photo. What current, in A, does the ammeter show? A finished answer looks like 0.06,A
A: 10,A
